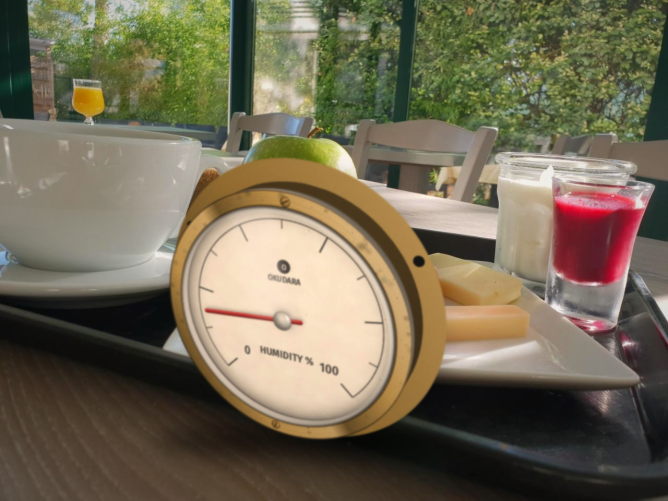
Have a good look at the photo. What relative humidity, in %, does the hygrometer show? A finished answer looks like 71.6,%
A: 15,%
